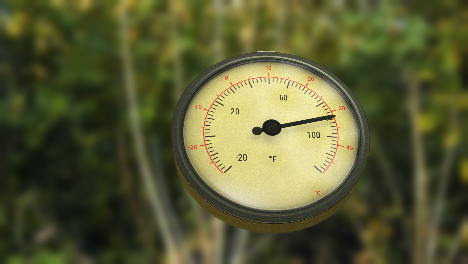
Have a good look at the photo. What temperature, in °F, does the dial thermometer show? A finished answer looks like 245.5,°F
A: 90,°F
